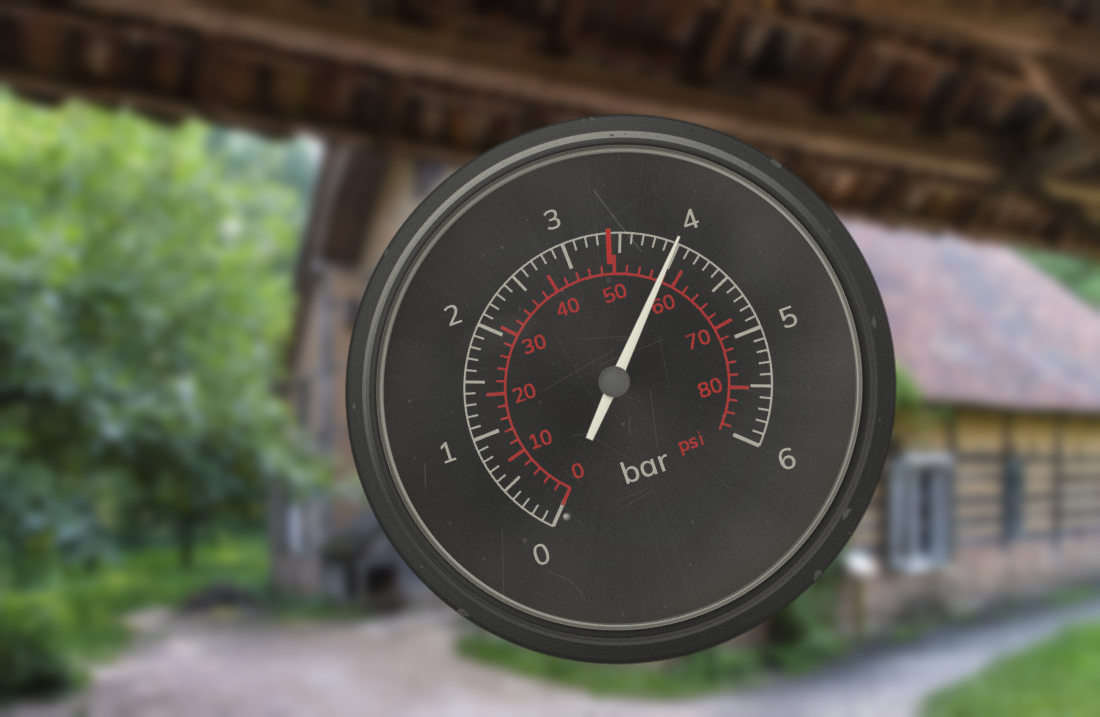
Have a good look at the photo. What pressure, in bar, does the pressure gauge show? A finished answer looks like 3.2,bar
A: 4,bar
